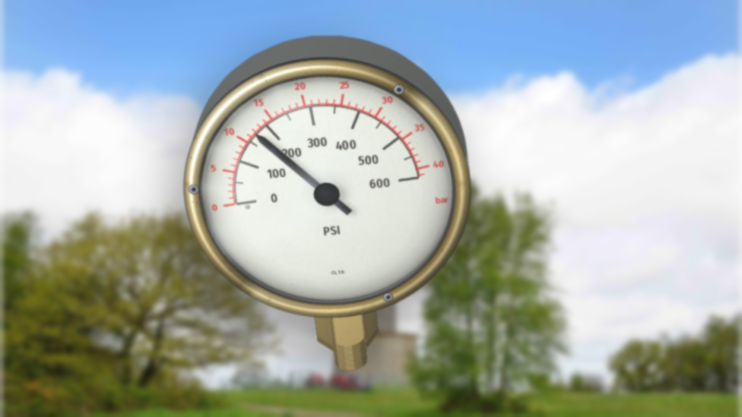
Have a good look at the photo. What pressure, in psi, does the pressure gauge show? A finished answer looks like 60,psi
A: 175,psi
